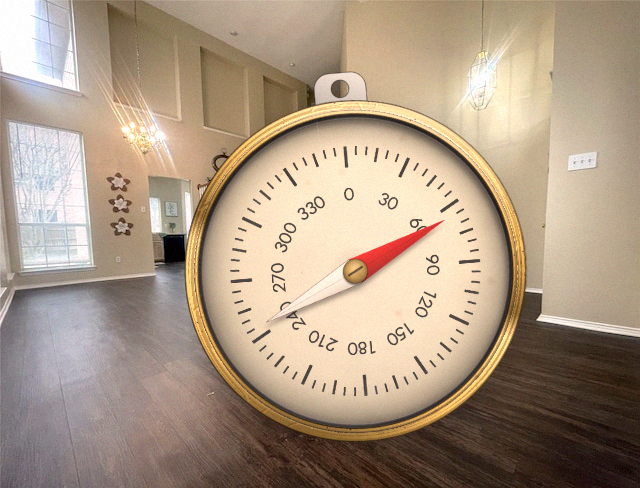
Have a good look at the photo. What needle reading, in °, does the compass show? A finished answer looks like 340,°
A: 65,°
